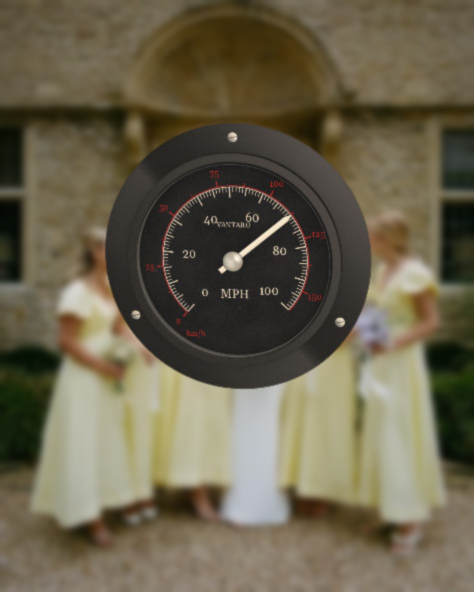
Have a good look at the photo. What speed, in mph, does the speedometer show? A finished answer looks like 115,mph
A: 70,mph
